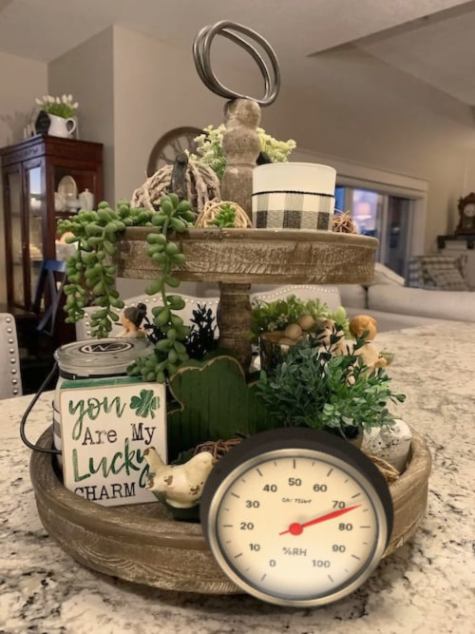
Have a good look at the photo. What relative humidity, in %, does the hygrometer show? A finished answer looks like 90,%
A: 72.5,%
